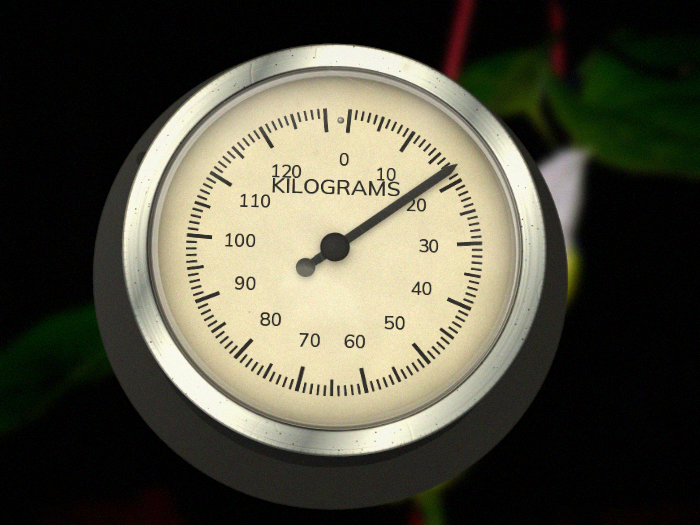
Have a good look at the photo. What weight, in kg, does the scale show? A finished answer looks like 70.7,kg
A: 18,kg
